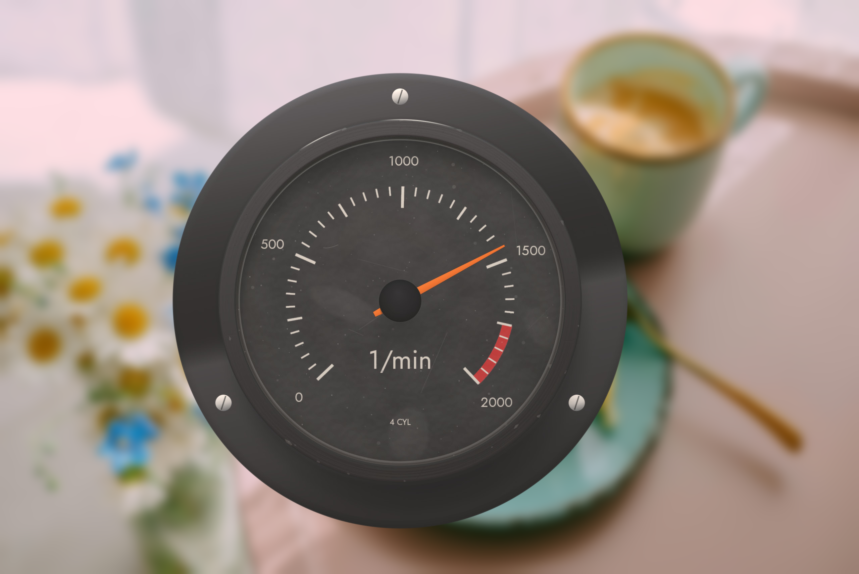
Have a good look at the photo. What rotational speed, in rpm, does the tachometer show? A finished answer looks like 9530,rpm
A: 1450,rpm
